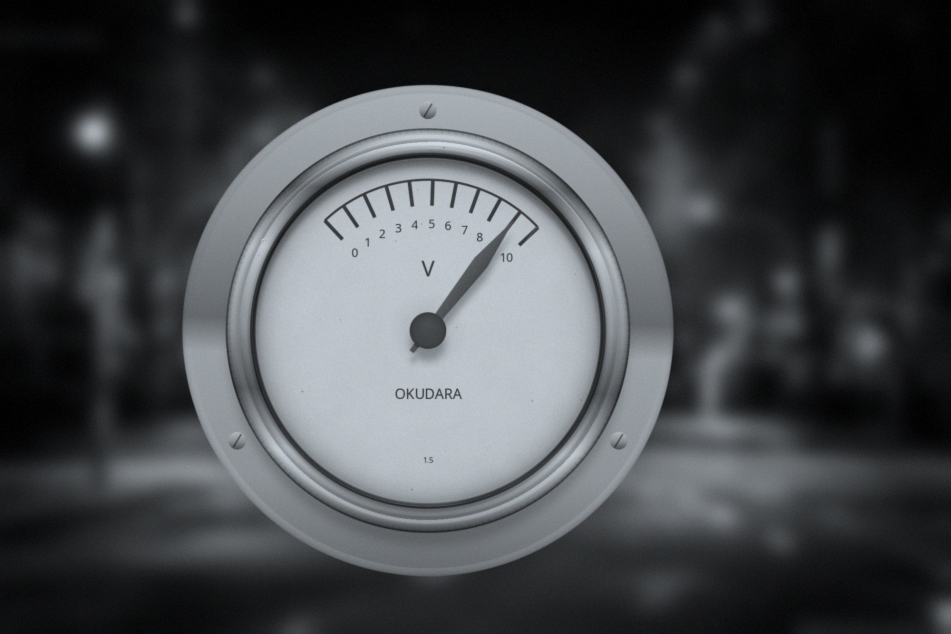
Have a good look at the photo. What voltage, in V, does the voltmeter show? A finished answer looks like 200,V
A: 9,V
